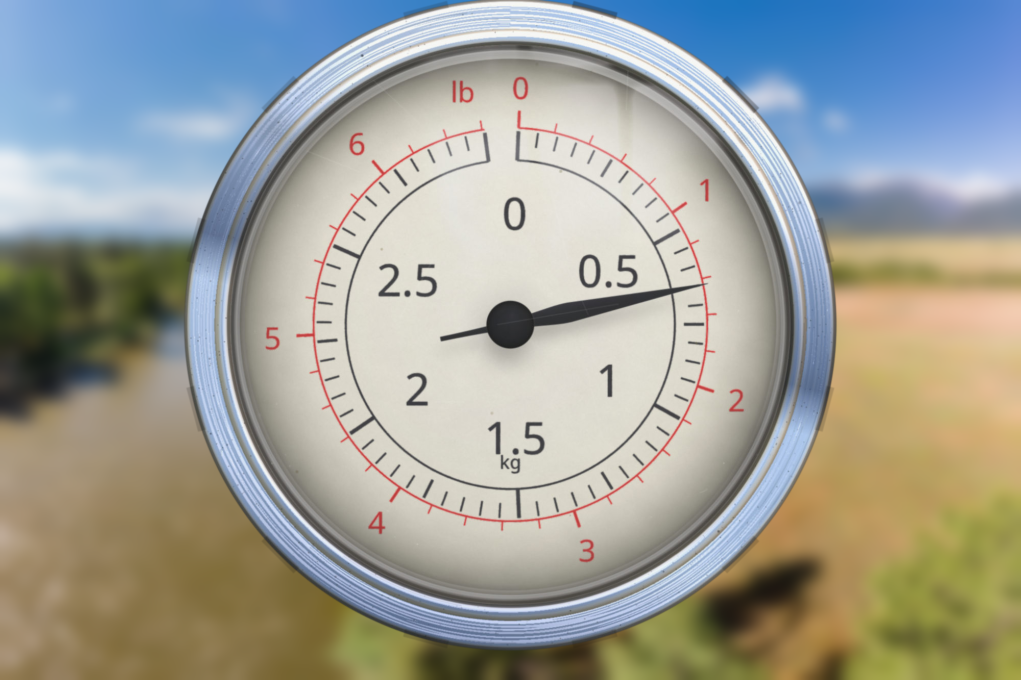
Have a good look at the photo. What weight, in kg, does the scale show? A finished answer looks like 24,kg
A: 0.65,kg
